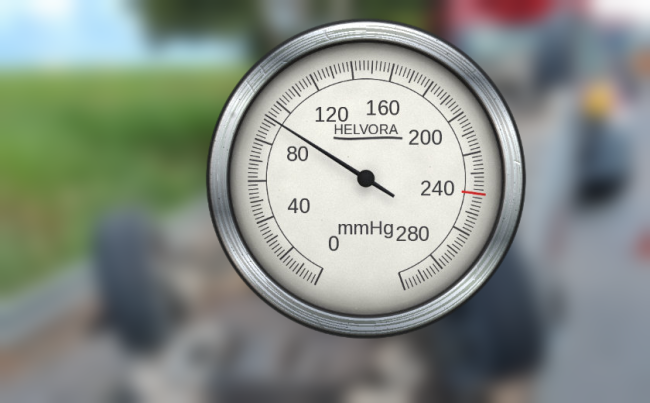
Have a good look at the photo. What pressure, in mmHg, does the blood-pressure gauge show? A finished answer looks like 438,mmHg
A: 92,mmHg
